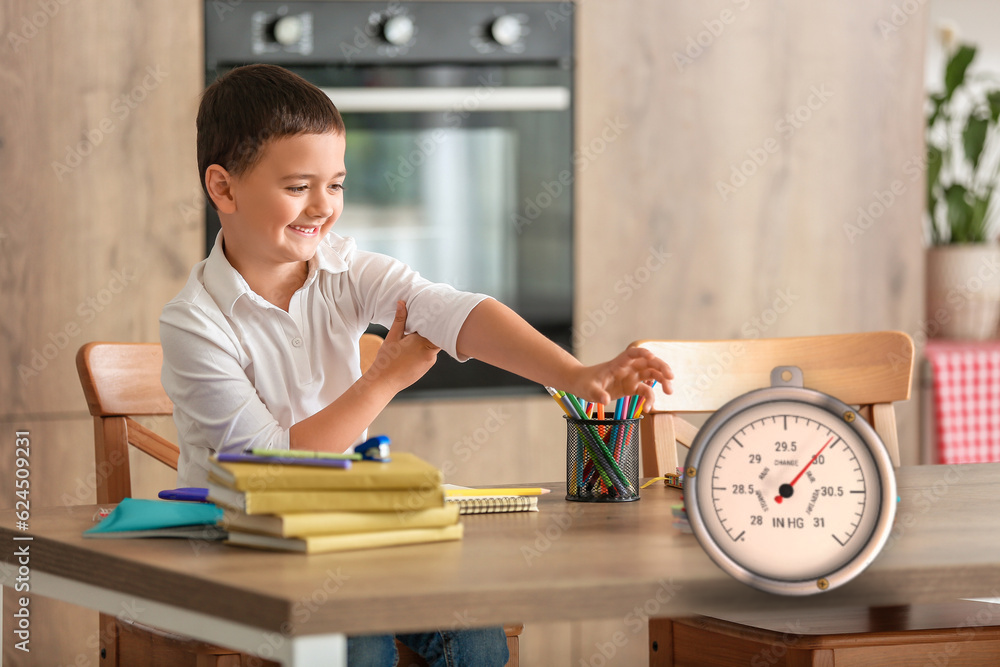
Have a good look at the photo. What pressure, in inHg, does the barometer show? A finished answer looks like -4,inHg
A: 29.95,inHg
